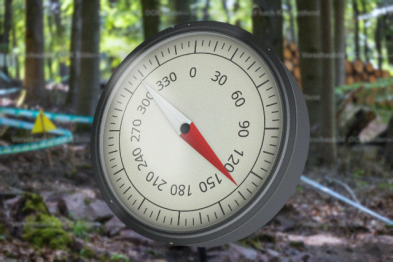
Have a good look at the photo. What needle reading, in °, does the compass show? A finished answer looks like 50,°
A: 132.5,°
